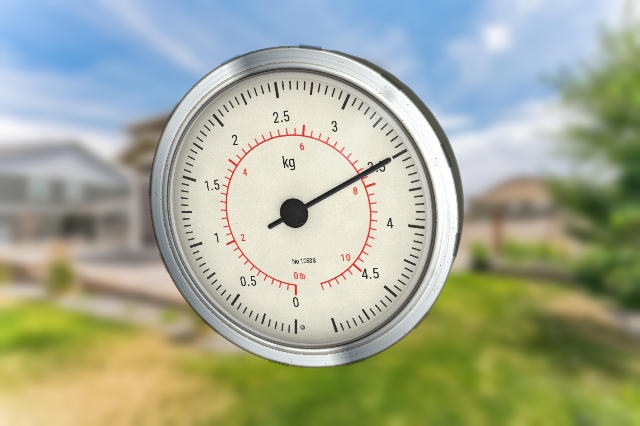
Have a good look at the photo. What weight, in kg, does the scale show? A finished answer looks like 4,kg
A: 3.5,kg
